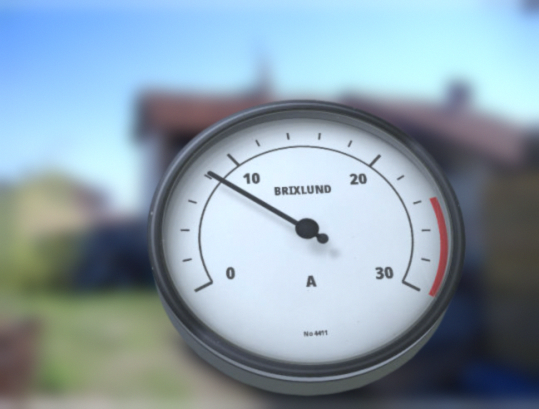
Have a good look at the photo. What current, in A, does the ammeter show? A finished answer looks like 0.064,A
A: 8,A
